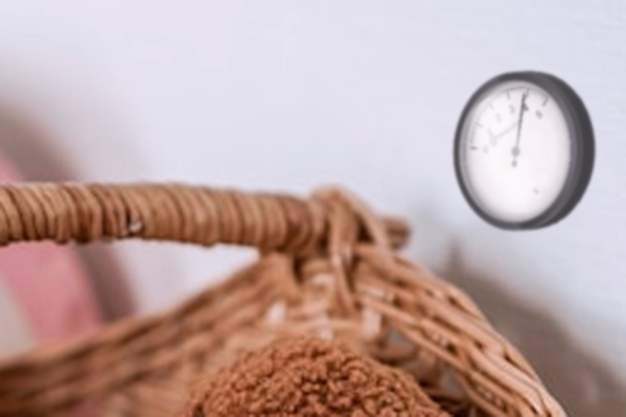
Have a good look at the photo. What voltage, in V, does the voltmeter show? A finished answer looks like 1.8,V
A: 4,V
